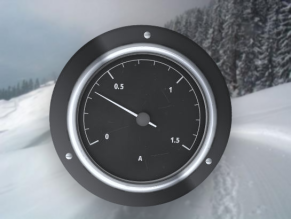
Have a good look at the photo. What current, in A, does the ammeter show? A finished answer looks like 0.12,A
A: 0.35,A
